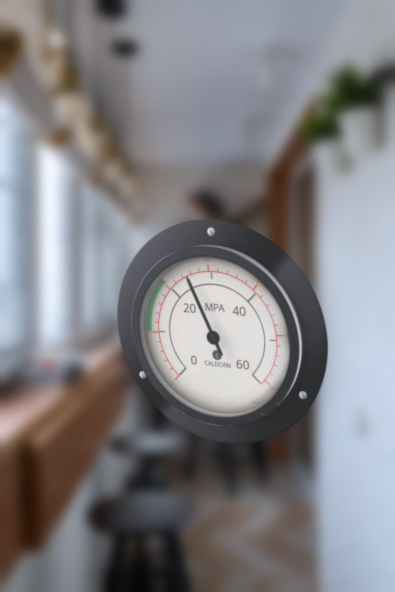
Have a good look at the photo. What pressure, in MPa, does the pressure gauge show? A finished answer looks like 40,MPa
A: 25,MPa
